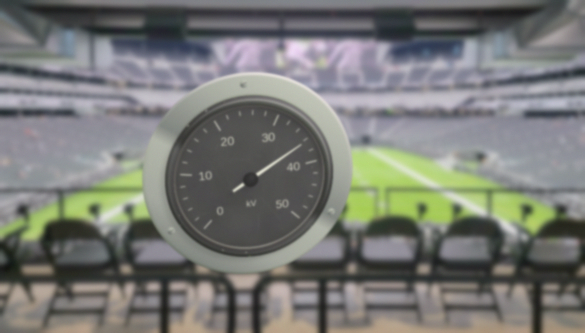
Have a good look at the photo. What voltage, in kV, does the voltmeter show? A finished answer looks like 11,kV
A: 36,kV
